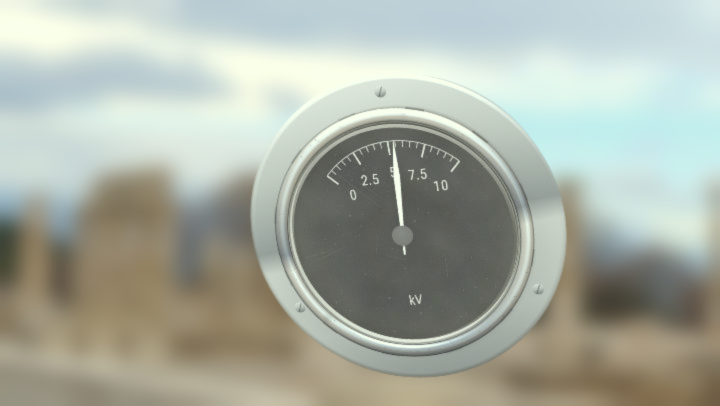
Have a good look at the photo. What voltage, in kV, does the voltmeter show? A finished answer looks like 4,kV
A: 5.5,kV
